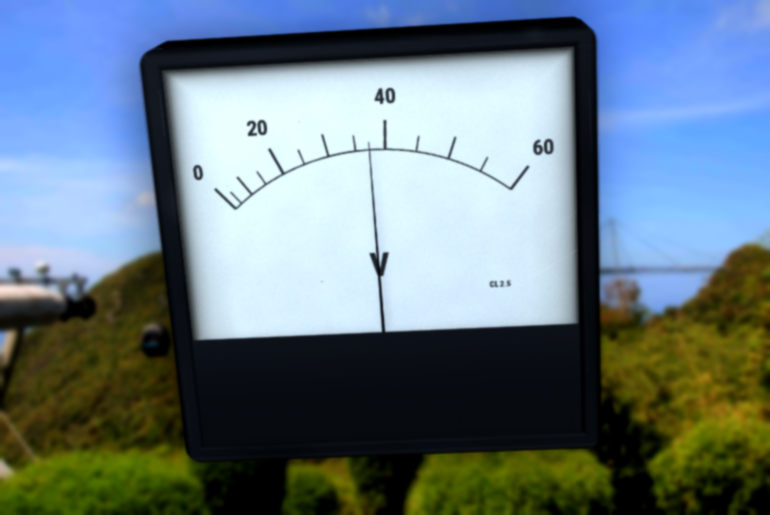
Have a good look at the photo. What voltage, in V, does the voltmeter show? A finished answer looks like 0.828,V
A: 37.5,V
